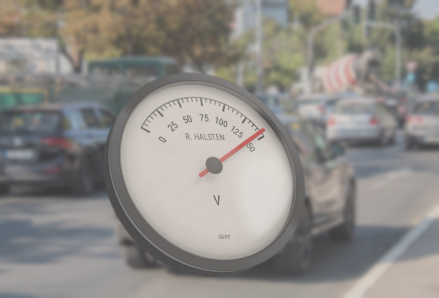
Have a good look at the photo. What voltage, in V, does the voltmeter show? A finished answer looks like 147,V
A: 145,V
